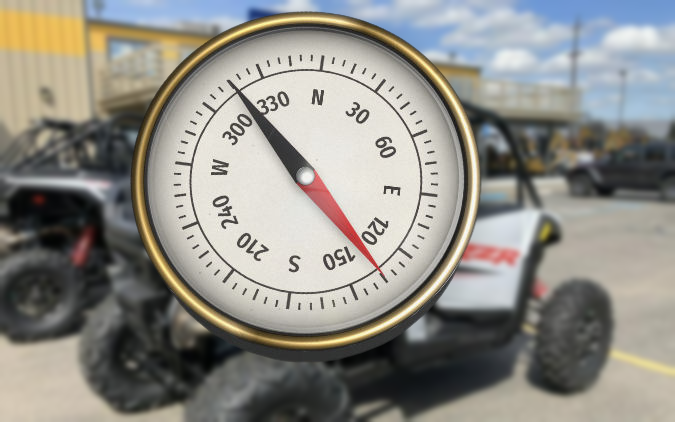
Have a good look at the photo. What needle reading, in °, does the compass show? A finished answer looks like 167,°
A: 135,°
